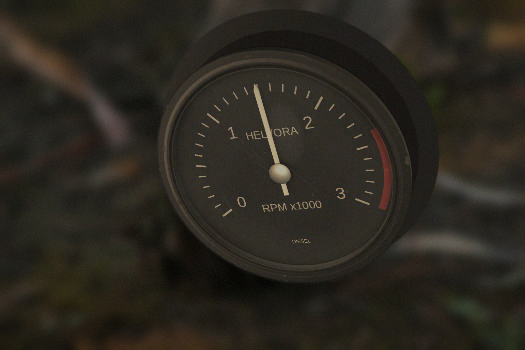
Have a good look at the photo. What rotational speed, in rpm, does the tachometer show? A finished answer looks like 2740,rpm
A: 1500,rpm
